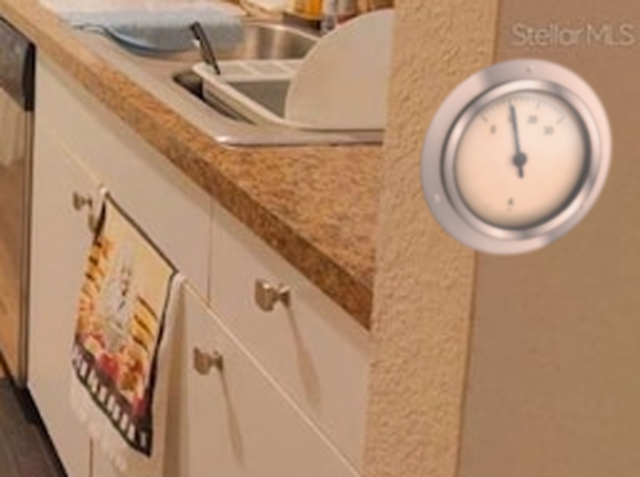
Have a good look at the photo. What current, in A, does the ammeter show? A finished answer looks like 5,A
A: 10,A
